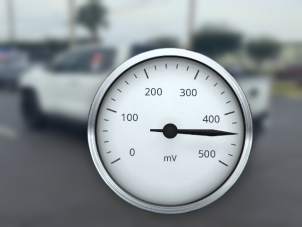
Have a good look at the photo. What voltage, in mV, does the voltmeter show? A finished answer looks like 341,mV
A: 440,mV
